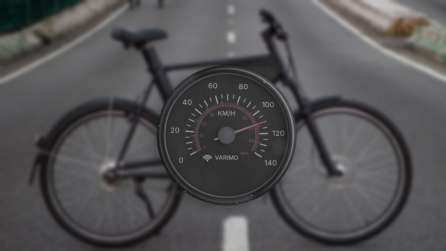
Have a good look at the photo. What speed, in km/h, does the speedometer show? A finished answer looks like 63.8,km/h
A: 110,km/h
